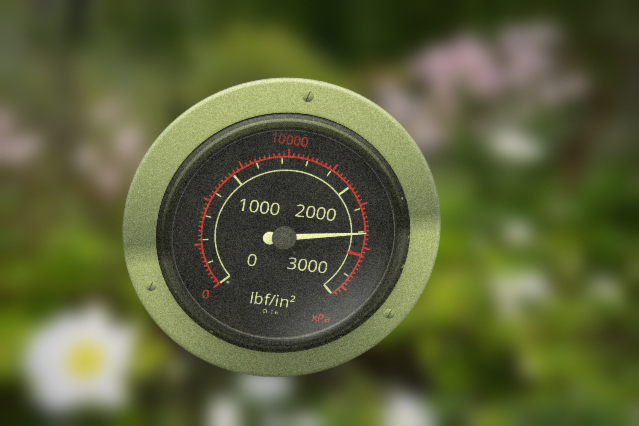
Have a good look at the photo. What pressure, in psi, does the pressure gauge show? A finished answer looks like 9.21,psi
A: 2400,psi
